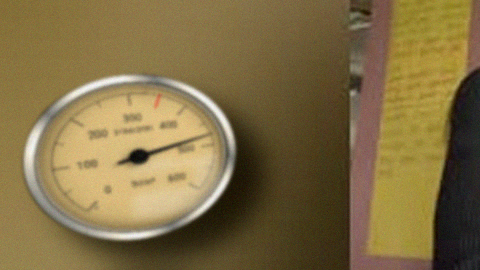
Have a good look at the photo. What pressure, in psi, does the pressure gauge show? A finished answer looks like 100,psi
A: 475,psi
